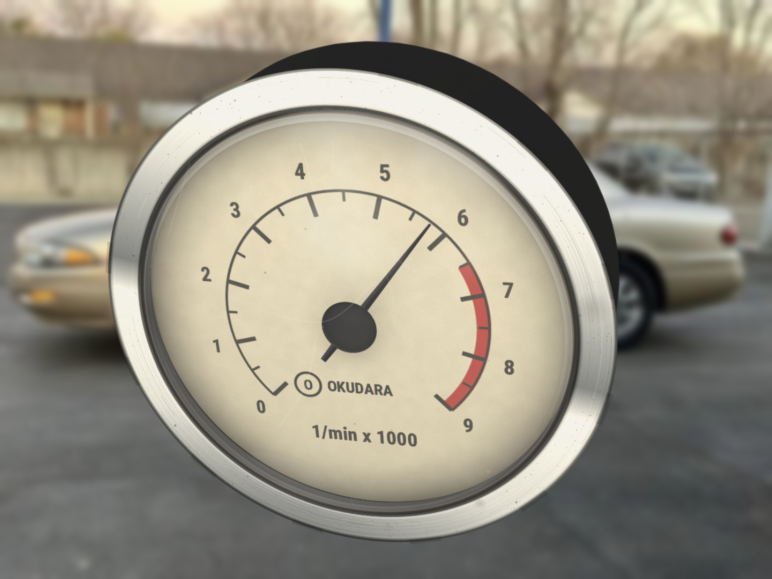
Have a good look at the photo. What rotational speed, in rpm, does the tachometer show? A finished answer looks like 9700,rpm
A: 5750,rpm
